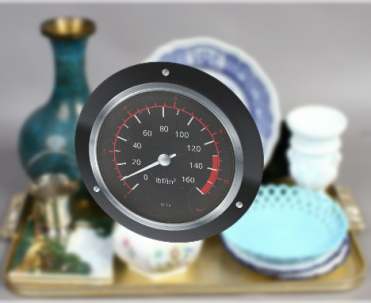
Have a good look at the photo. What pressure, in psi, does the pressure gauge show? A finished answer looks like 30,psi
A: 10,psi
